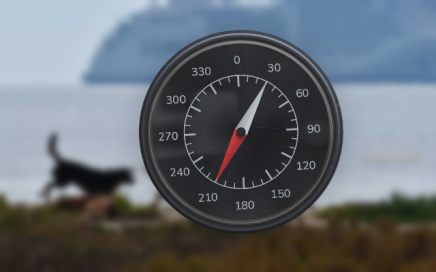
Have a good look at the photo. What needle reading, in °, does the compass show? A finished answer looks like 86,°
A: 210,°
